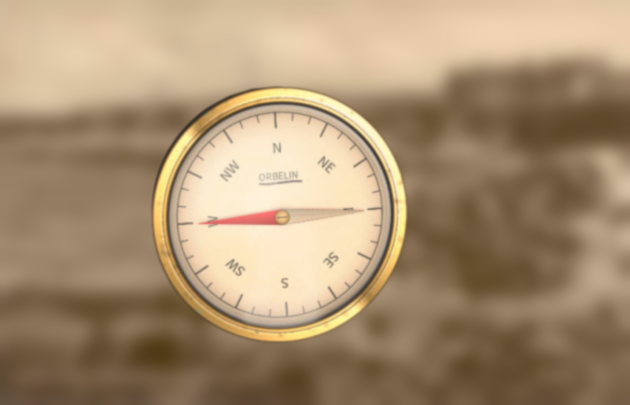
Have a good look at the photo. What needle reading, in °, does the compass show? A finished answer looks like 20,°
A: 270,°
